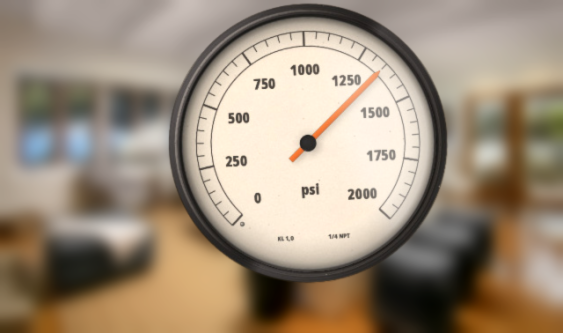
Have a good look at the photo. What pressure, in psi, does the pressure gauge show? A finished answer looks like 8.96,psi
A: 1350,psi
